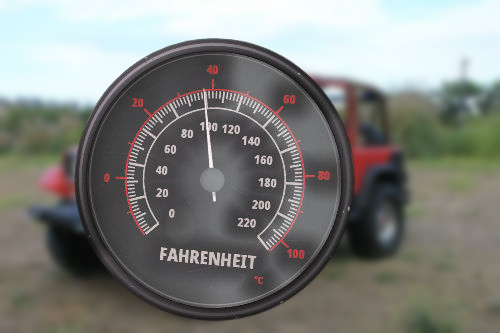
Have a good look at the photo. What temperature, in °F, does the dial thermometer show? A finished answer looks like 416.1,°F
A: 100,°F
